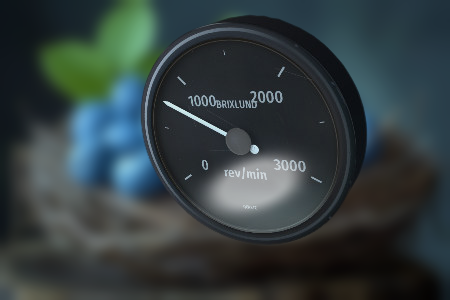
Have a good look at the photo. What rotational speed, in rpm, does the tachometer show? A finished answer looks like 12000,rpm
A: 750,rpm
